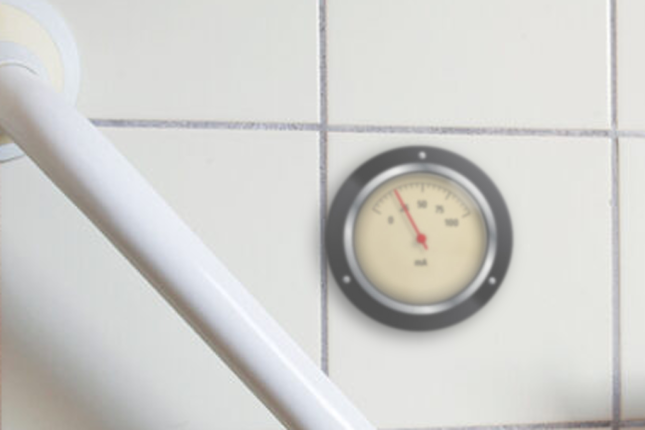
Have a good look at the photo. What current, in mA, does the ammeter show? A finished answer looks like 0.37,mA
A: 25,mA
